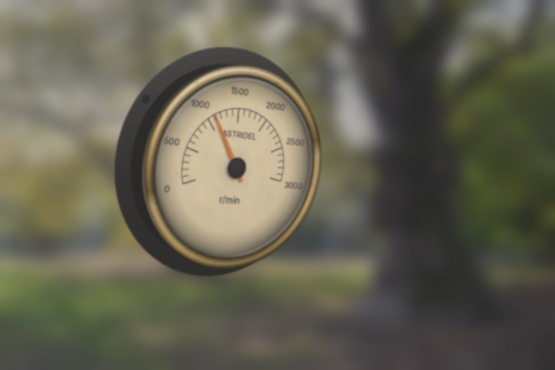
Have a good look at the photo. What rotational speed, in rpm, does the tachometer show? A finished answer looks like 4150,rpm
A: 1100,rpm
